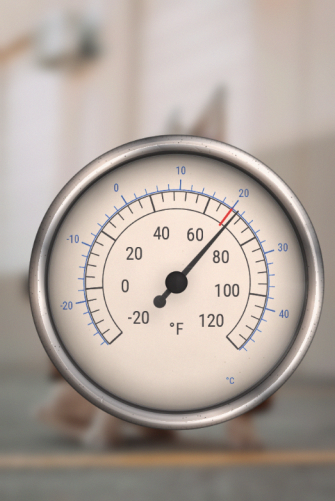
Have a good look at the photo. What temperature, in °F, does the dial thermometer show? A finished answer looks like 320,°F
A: 70,°F
